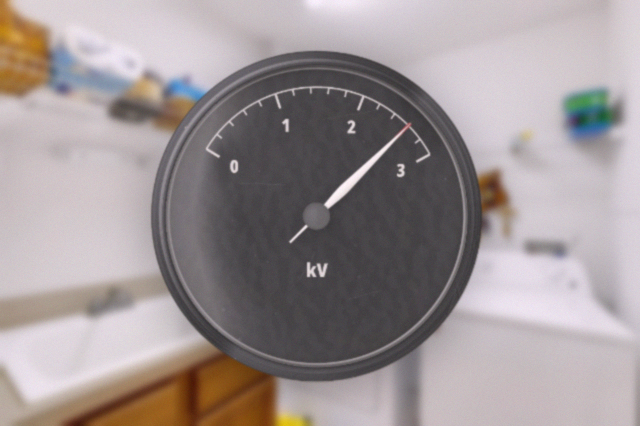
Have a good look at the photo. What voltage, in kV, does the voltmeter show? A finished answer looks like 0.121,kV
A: 2.6,kV
